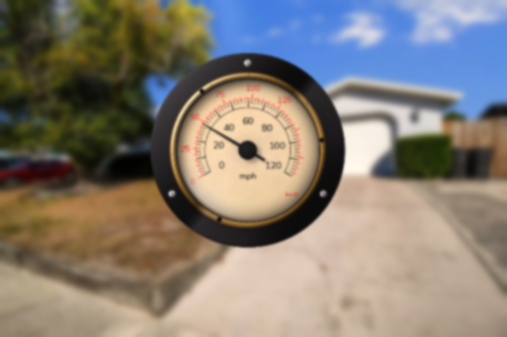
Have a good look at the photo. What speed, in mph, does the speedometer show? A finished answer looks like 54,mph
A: 30,mph
